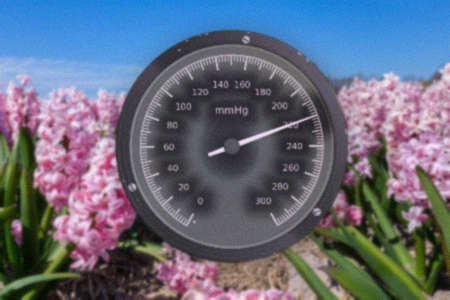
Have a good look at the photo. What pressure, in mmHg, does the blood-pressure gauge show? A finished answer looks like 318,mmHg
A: 220,mmHg
